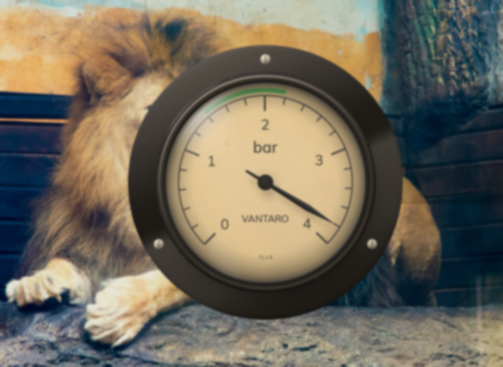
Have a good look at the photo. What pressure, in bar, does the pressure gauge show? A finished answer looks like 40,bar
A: 3.8,bar
